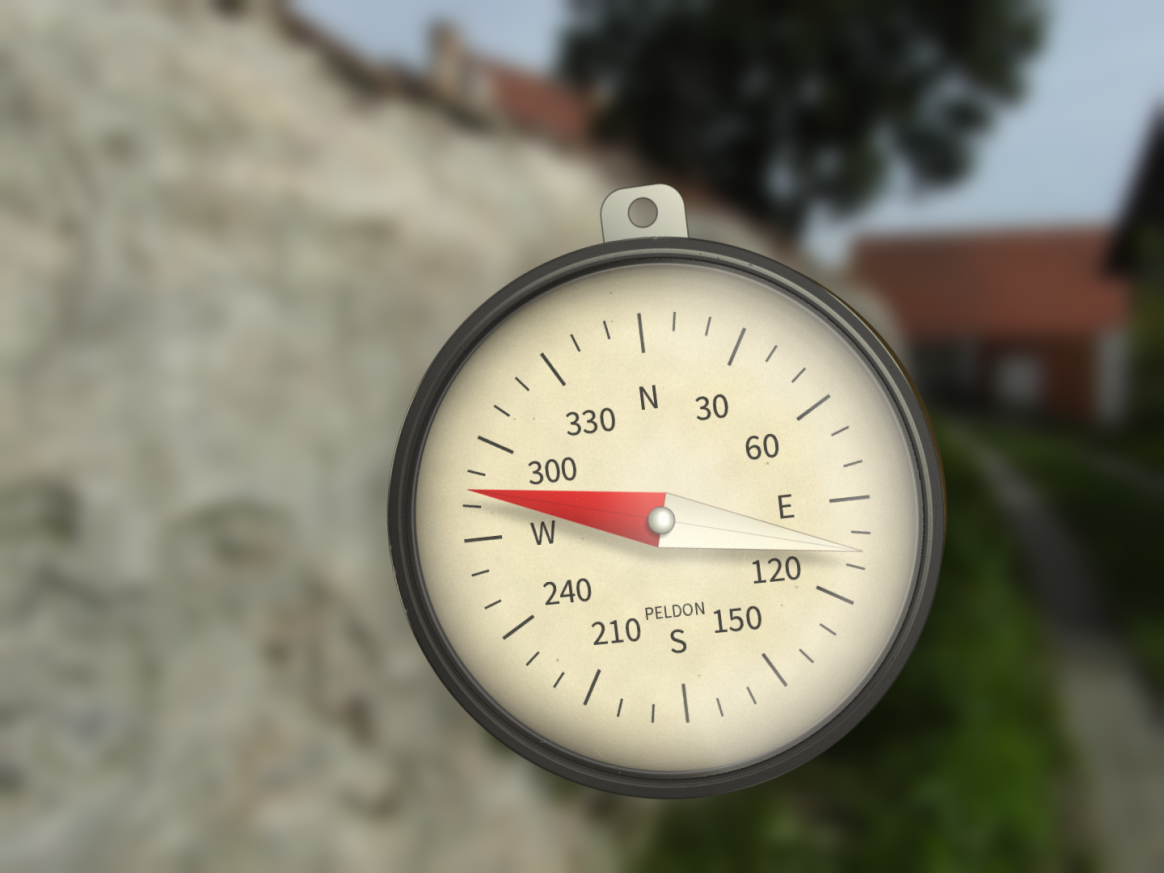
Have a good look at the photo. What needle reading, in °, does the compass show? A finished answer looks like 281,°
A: 285,°
